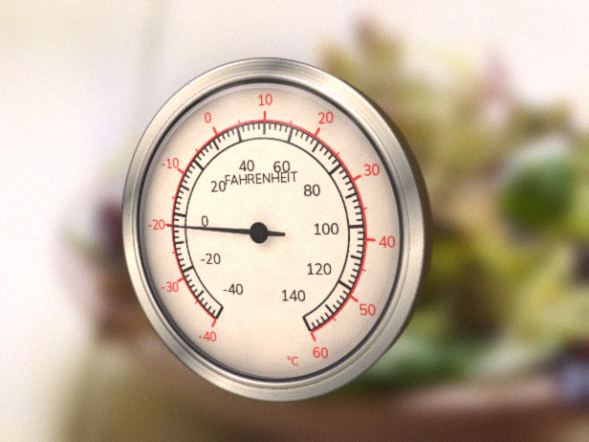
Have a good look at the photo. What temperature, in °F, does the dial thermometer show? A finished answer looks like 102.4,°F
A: -4,°F
